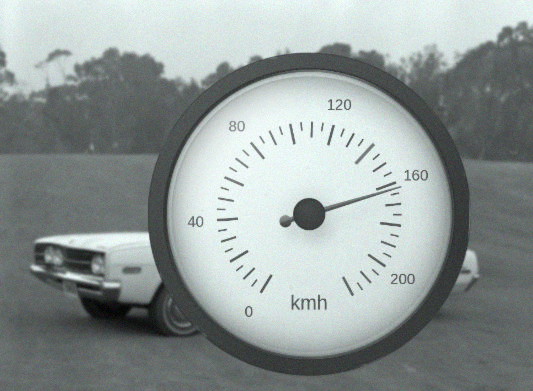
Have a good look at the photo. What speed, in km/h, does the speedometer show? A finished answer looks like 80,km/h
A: 162.5,km/h
